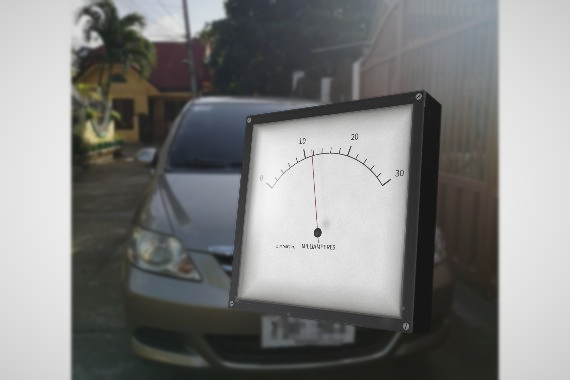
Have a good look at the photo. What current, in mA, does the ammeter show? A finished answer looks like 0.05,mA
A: 12,mA
